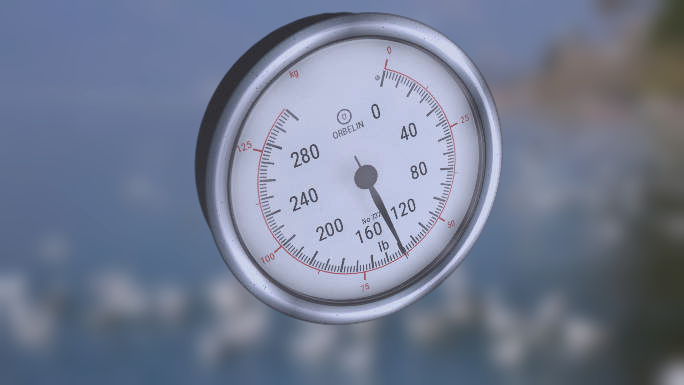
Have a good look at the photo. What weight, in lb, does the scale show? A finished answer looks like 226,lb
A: 140,lb
